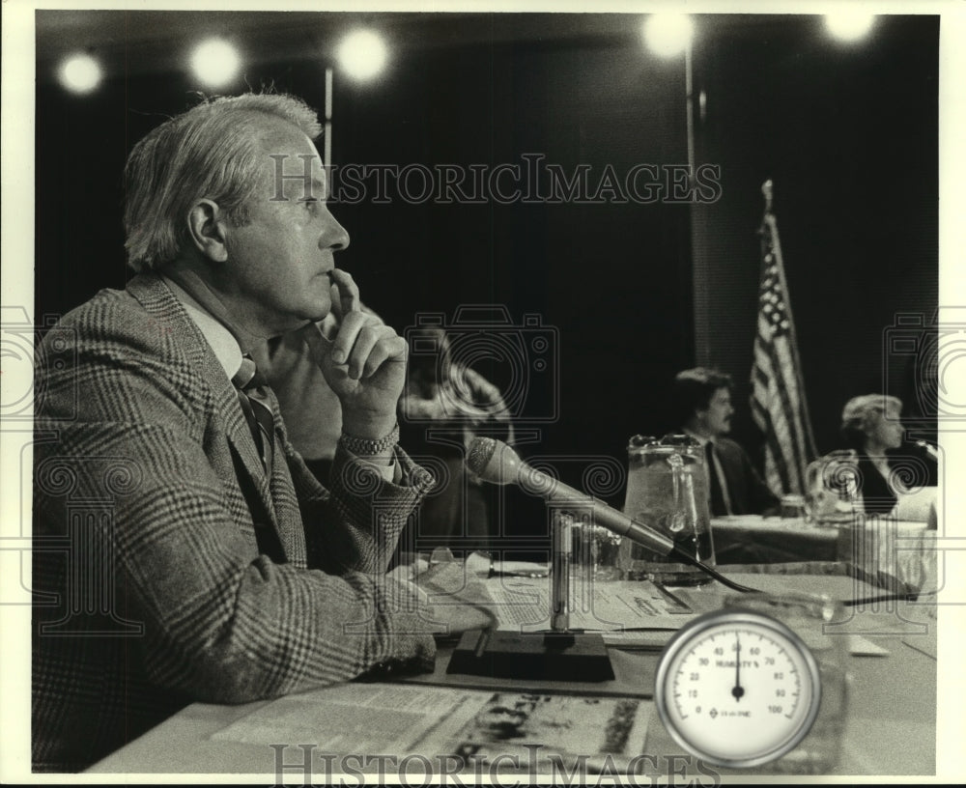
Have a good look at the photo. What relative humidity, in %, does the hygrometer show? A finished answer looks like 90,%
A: 50,%
